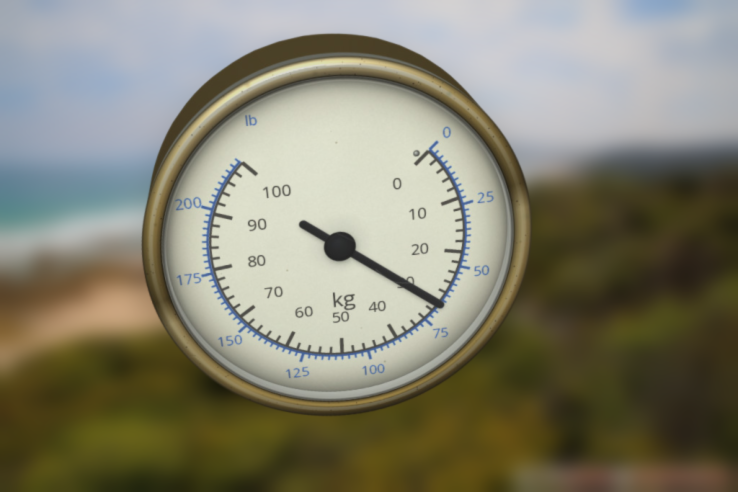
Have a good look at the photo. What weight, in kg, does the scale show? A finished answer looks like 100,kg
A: 30,kg
